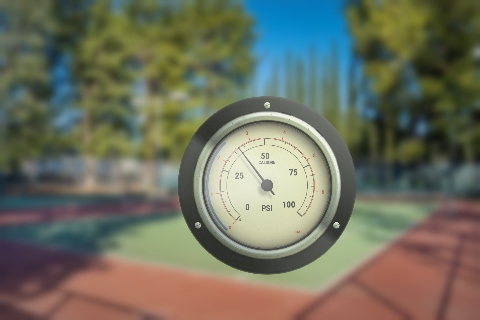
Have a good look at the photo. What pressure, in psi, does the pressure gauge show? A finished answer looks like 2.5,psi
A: 37.5,psi
